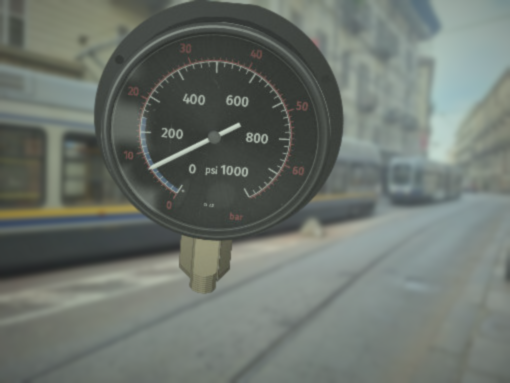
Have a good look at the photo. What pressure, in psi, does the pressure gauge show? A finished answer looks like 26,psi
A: 100,psi
